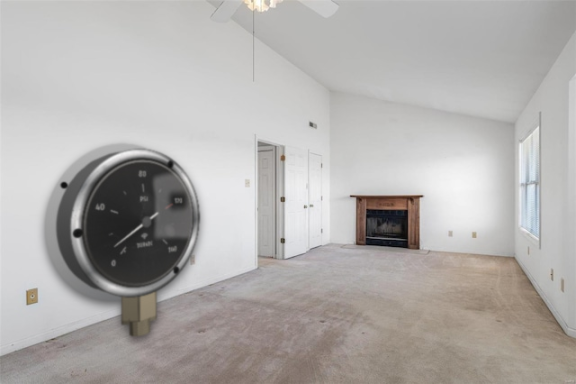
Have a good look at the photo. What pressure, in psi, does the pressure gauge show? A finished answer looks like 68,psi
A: 10,psi
